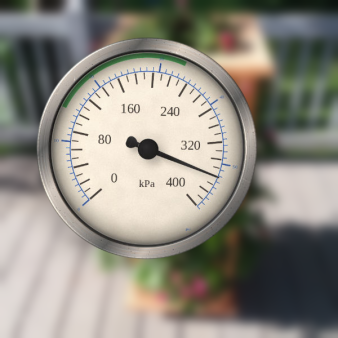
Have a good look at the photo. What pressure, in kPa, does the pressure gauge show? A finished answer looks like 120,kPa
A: 360,kPa
